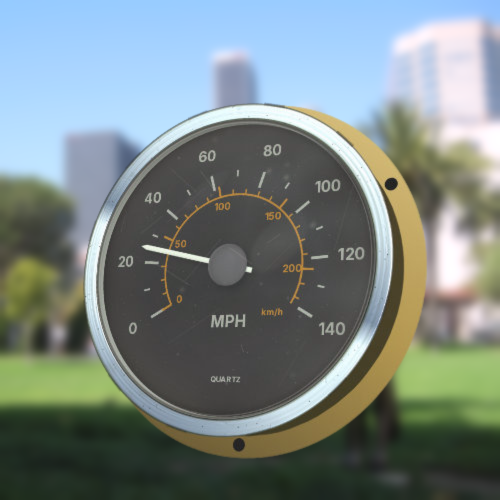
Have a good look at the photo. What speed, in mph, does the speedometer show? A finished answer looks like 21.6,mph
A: 25,mph
